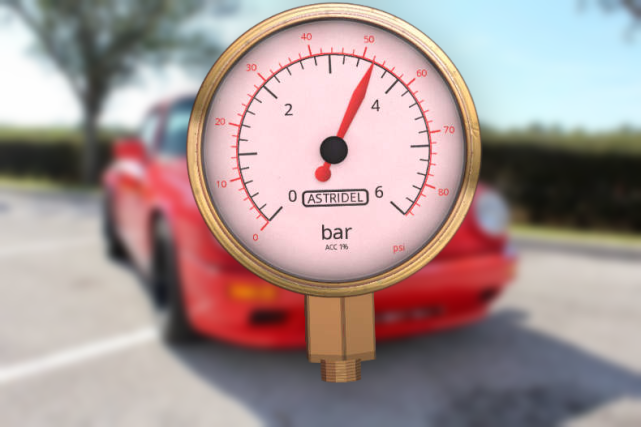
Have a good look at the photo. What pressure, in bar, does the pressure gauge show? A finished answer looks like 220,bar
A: 3.6,bar
